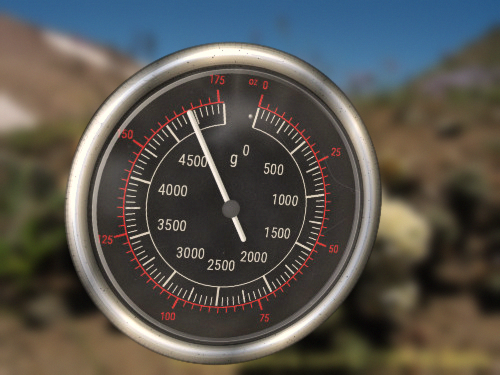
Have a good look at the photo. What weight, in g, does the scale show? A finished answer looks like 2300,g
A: 4700,g
